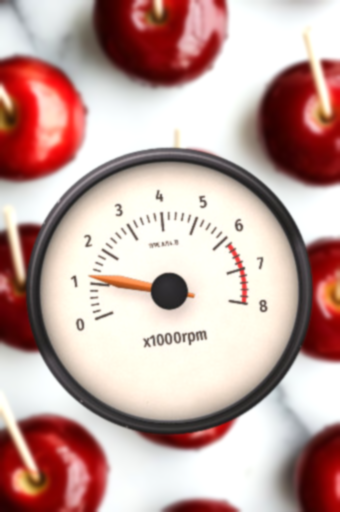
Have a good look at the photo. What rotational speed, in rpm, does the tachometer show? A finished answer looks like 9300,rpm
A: 1200,rpm
